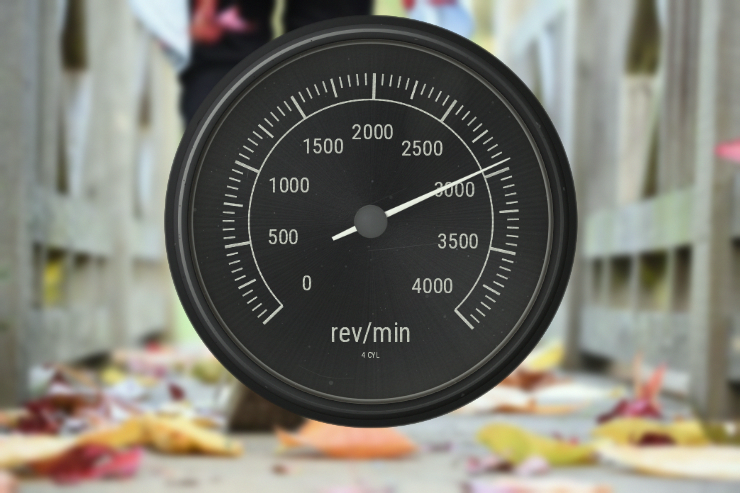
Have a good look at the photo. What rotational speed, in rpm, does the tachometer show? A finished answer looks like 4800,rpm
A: 2950,rpm
